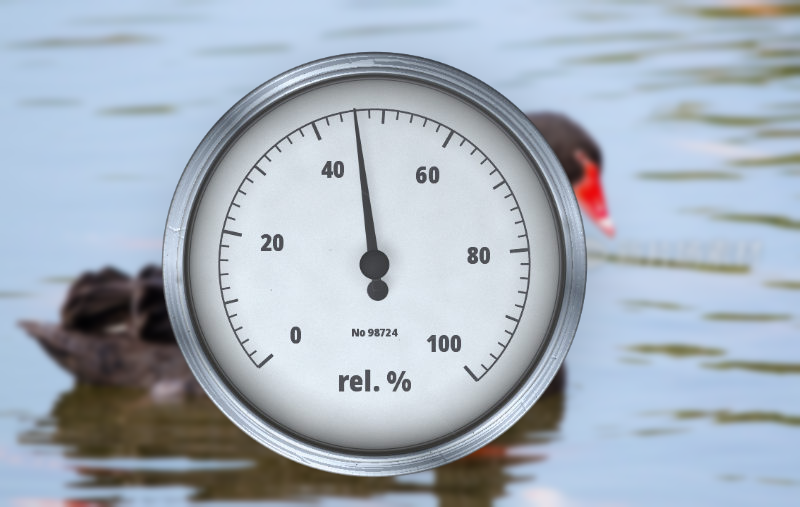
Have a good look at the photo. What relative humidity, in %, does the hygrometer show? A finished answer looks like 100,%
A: 46,%
